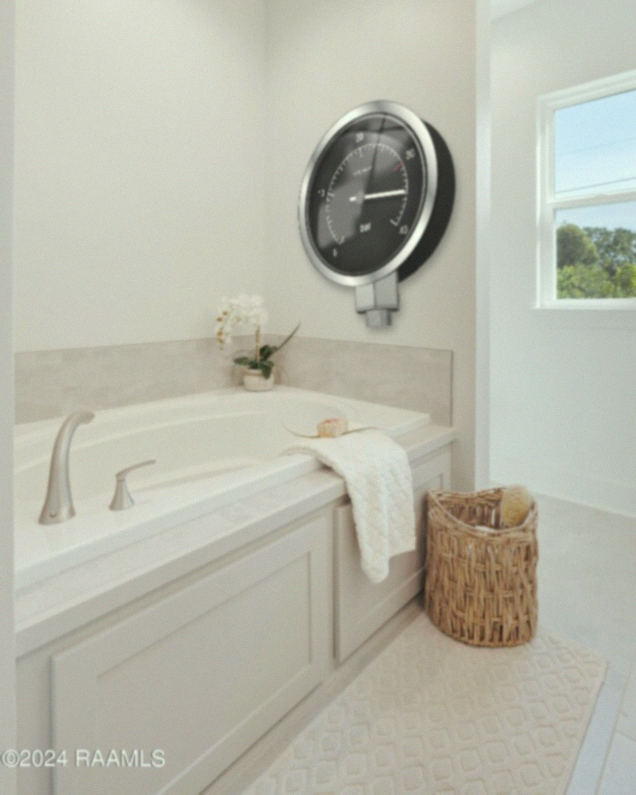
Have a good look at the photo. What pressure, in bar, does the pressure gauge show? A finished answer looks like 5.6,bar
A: 35,bar
